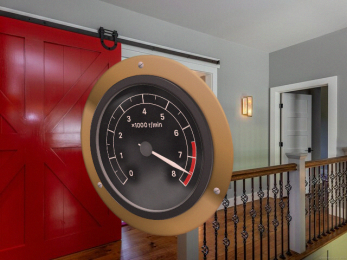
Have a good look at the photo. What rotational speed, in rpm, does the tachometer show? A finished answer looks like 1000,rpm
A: 7500,rpm
